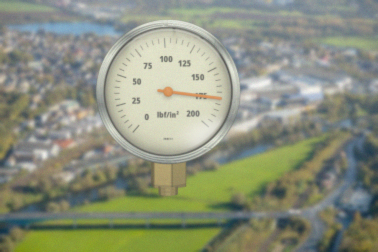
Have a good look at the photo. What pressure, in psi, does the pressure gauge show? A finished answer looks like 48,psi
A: 175,psi
